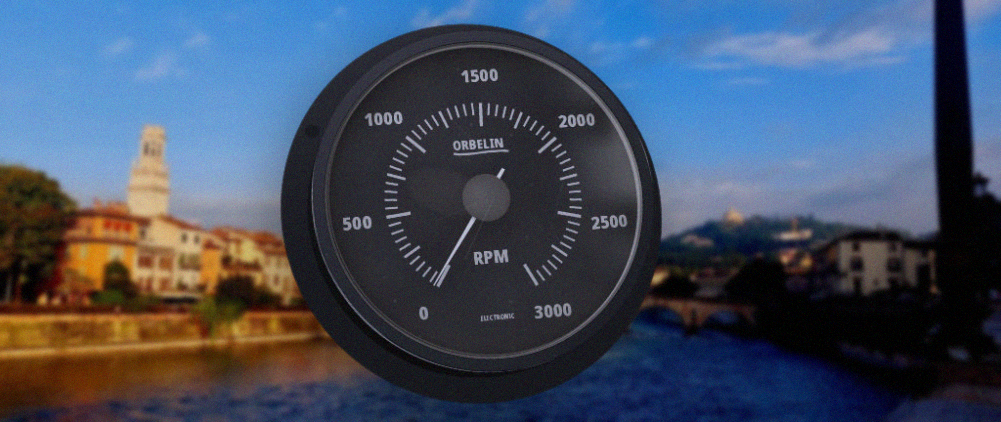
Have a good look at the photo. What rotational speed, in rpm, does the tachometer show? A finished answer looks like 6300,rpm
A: 25,rpm
